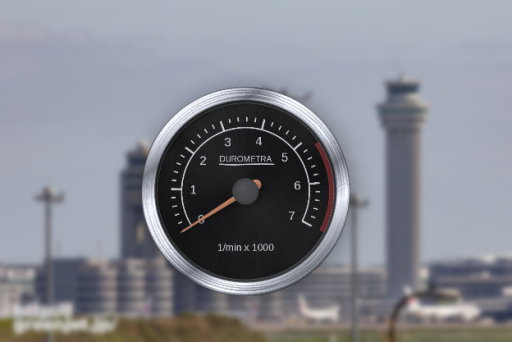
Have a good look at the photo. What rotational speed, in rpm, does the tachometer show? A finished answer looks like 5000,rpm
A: 0,rpm
